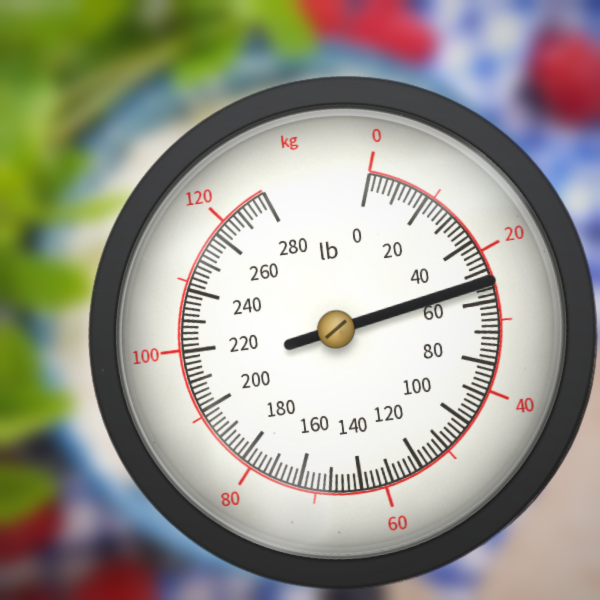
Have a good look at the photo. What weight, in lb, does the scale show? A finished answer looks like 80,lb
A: 54,lb
